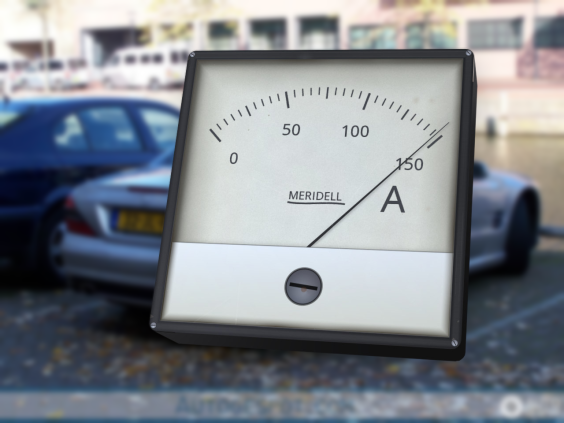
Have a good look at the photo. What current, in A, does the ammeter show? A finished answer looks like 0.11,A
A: 147.5,A
